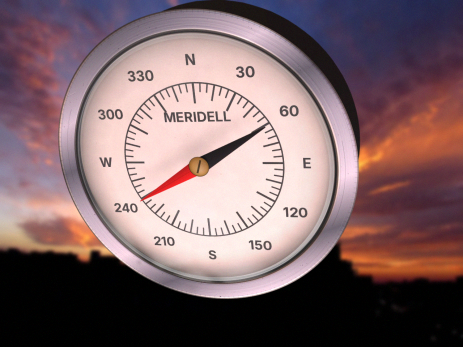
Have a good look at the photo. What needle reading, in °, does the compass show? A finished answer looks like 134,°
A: 240,°
